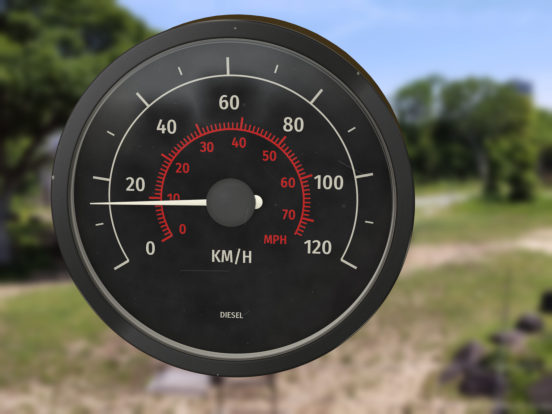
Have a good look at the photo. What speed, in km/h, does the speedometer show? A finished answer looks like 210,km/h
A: 15,km/h
